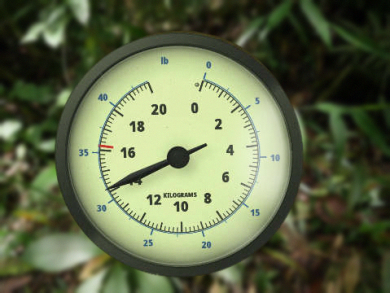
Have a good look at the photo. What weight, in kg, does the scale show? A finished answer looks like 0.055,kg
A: 14.2,kg
